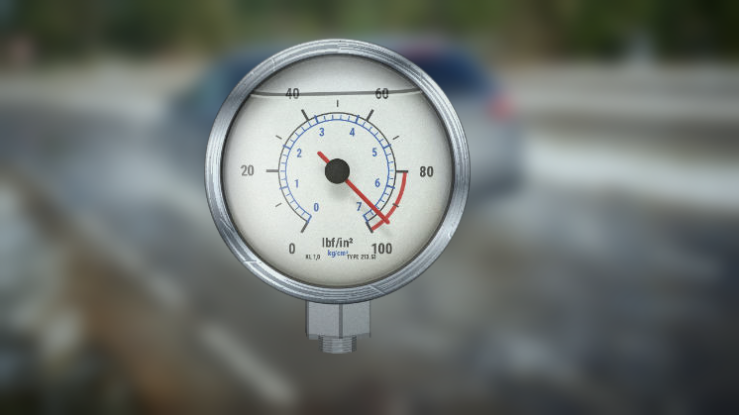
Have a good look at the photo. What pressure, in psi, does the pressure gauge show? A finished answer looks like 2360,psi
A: 95,psi
